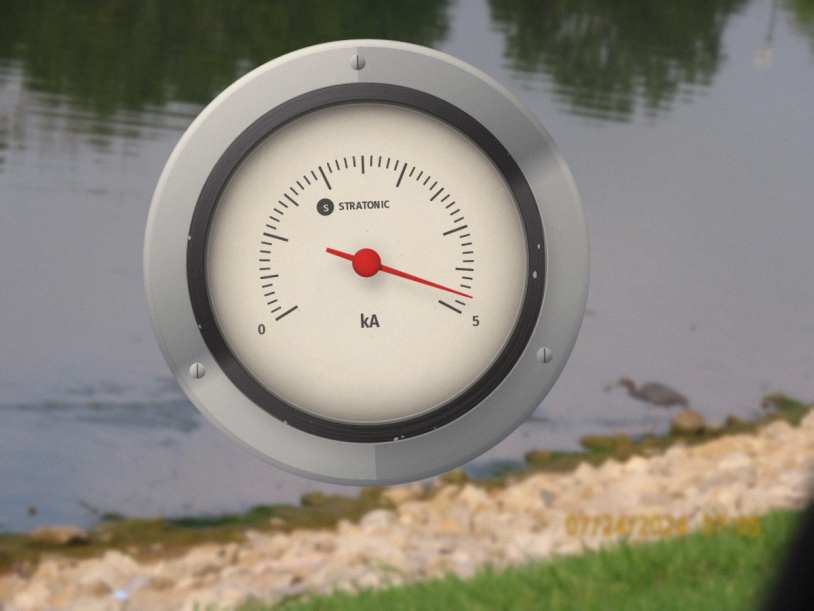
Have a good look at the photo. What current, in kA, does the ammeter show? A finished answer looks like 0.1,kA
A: 4.8,kA
